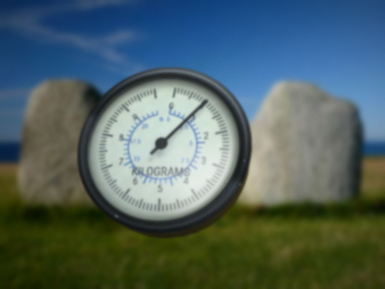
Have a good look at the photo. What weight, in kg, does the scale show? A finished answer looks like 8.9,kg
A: 1,kg
